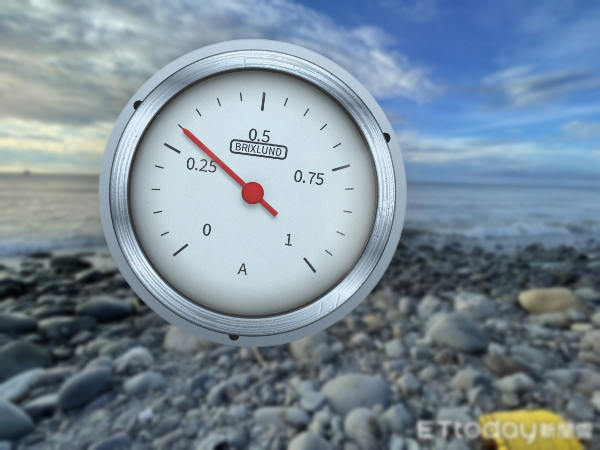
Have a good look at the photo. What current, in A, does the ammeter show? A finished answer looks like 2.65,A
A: 0.3,A
